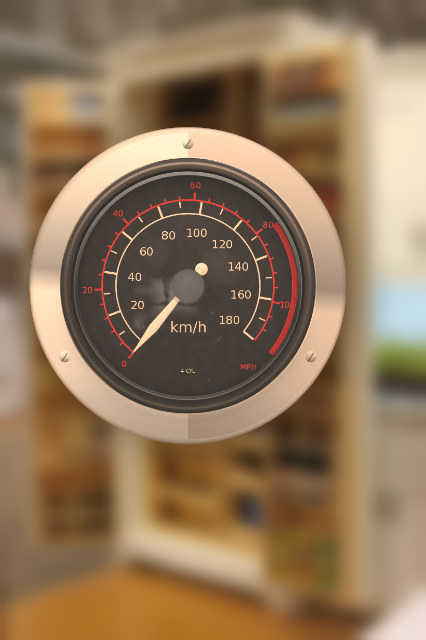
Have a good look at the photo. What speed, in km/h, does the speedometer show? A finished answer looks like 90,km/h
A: 0,km/h
